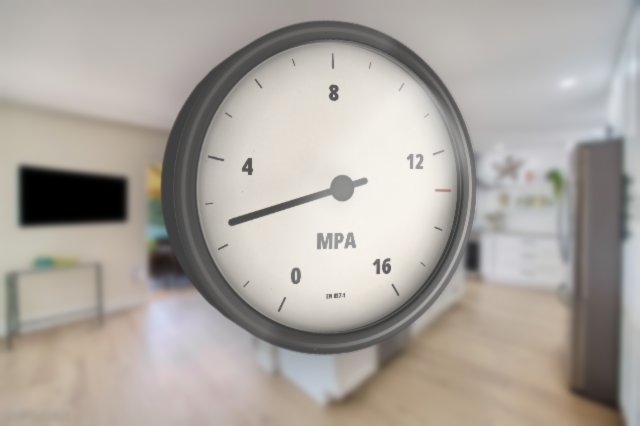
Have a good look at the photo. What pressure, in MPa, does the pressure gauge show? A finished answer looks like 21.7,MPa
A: 2.5,MPa
